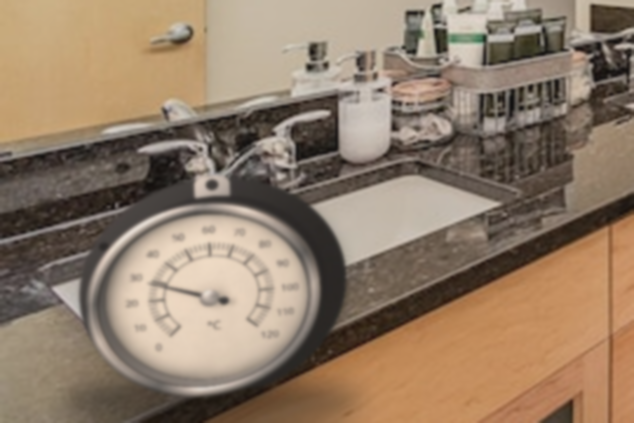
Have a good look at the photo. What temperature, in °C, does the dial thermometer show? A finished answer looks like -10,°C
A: 30,°C
